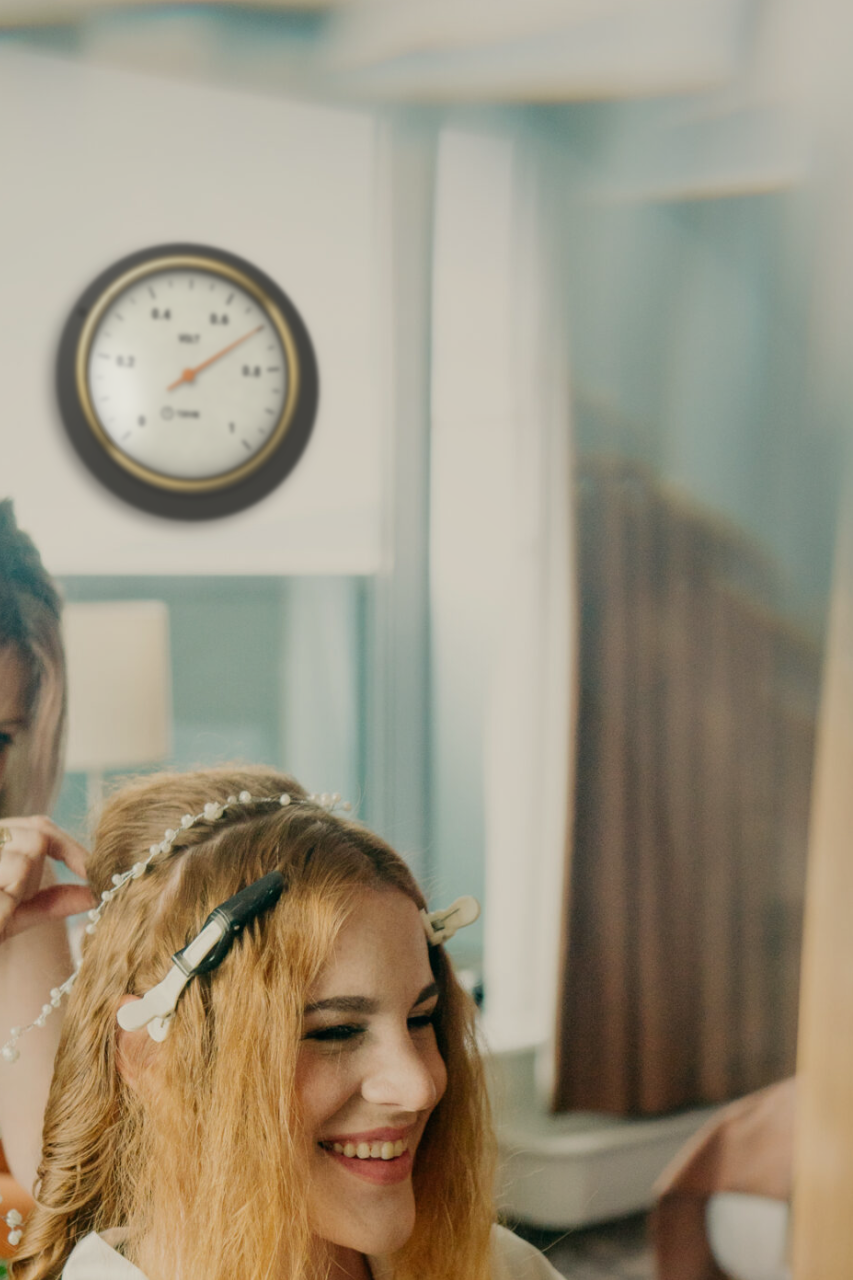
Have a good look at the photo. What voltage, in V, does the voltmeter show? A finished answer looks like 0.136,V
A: 0.7,V
